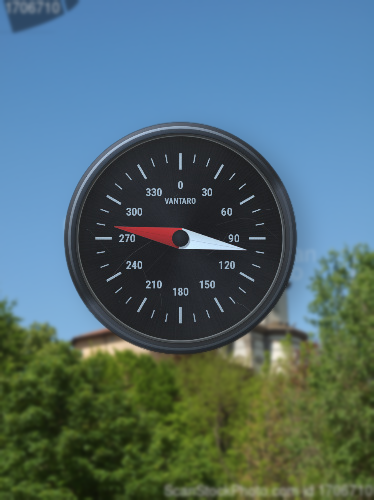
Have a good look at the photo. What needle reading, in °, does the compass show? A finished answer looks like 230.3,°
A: 280,°
